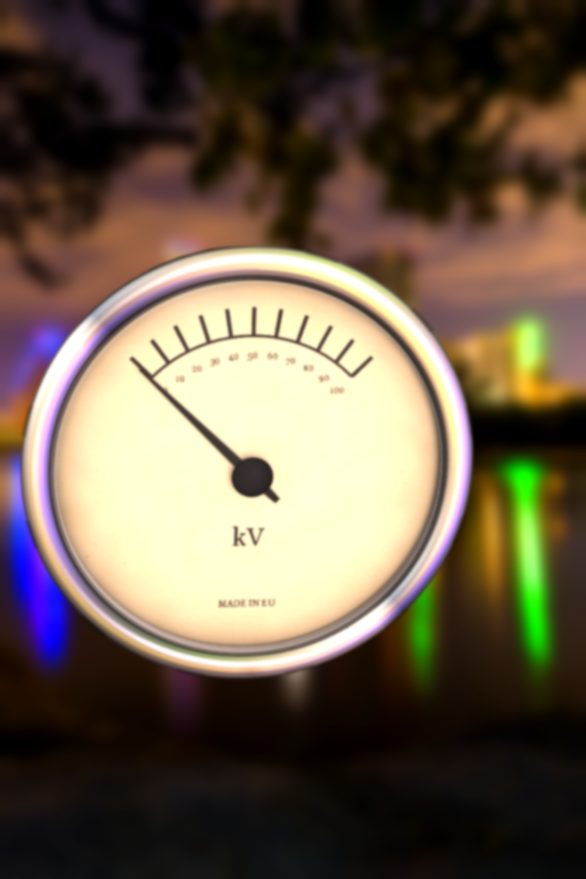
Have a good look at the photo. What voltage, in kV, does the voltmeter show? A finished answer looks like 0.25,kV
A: 0,kV
